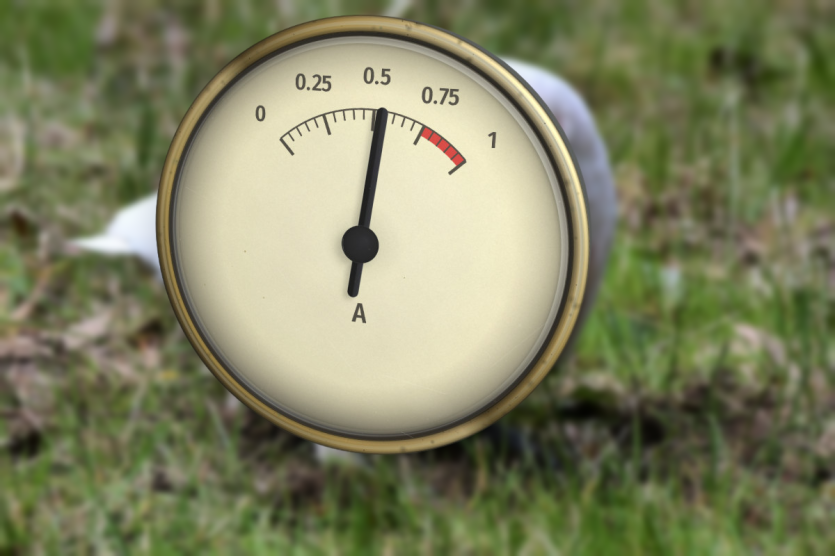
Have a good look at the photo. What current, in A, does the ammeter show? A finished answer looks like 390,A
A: 0.55,A
